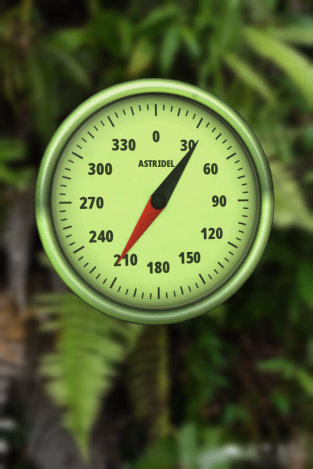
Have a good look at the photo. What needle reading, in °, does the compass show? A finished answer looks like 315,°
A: 215,°
